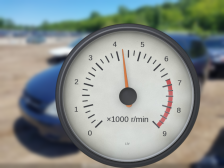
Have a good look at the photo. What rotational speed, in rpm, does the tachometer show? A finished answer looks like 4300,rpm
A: 4250,rpm
